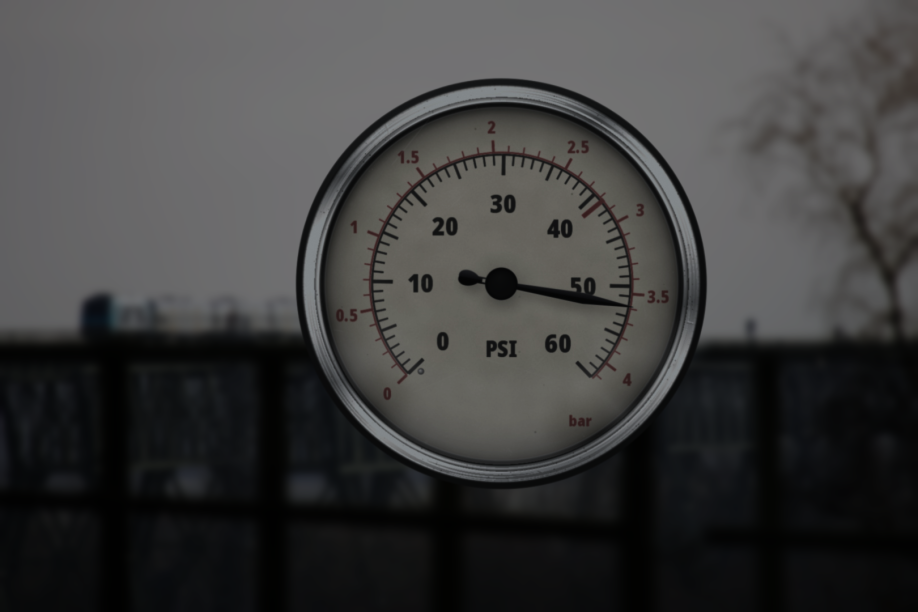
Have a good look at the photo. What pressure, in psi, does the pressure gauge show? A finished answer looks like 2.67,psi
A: 52,psi
